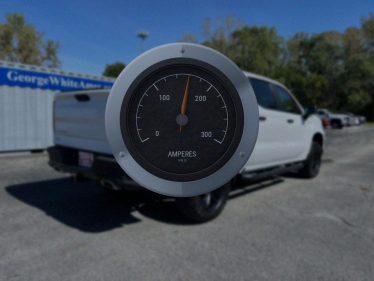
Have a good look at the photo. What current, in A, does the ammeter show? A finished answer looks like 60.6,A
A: 160,A
